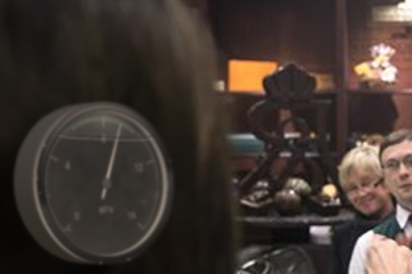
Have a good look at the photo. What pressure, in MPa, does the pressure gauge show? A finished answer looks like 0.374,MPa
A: 9,MPa
